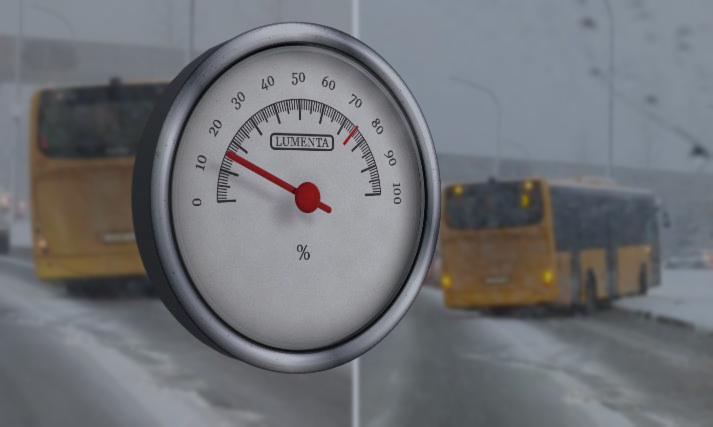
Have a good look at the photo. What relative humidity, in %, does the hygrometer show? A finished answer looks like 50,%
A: 15,%
